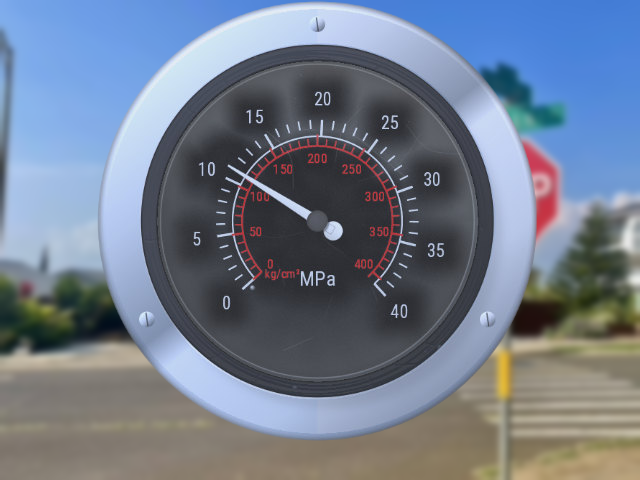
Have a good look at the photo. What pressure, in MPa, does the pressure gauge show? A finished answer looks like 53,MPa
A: 11,MPa
